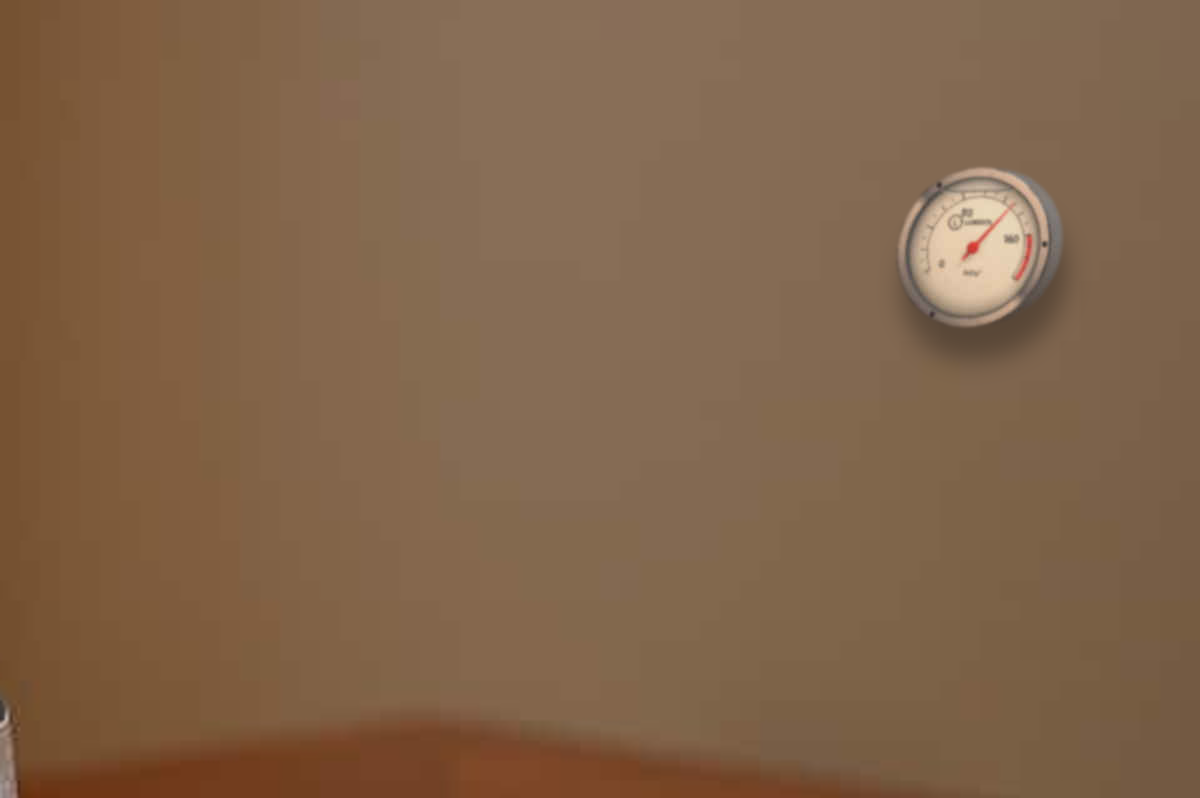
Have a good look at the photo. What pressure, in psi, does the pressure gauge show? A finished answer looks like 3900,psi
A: 130,psi
